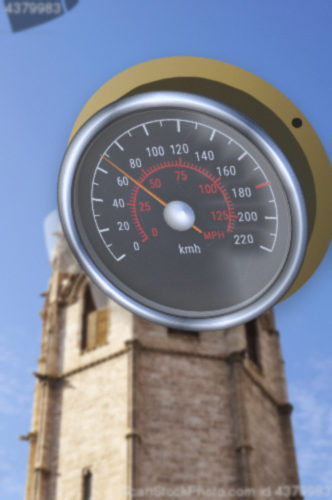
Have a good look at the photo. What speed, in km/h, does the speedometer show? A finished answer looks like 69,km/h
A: 70,km/h
